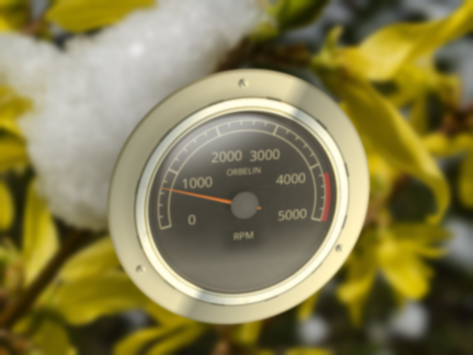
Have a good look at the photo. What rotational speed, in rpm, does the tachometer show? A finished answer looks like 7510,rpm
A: 700,rpm
